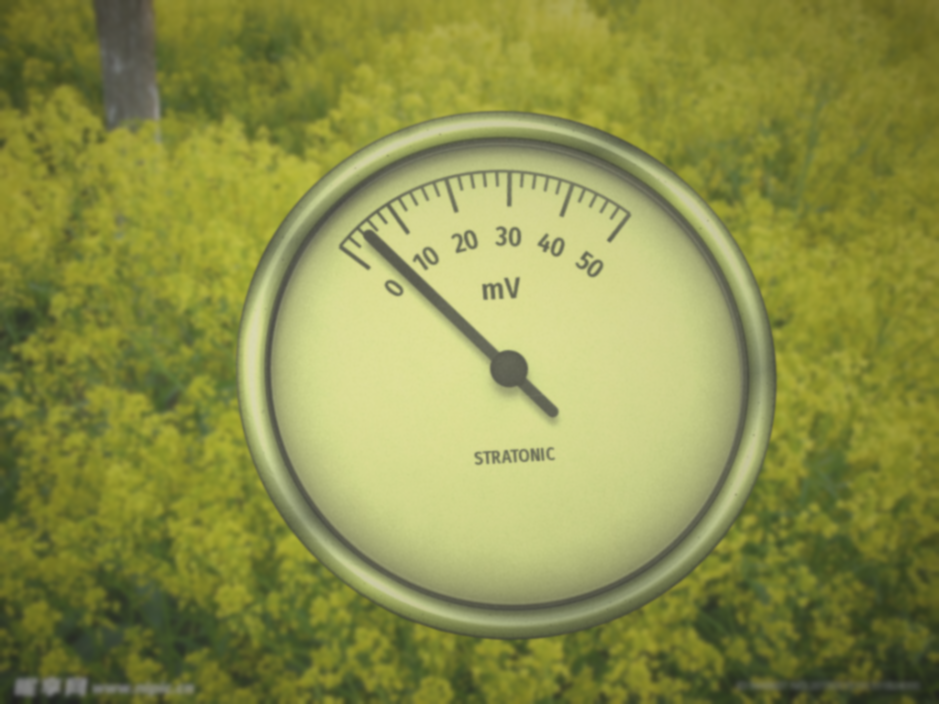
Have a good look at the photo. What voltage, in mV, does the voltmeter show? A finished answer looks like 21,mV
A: 4,mV
